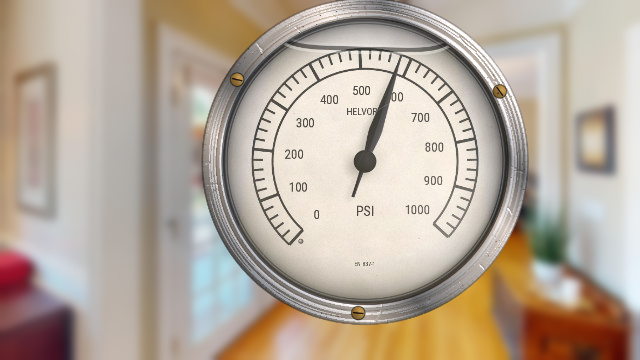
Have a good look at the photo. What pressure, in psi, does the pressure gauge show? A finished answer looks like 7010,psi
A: 580,psi
